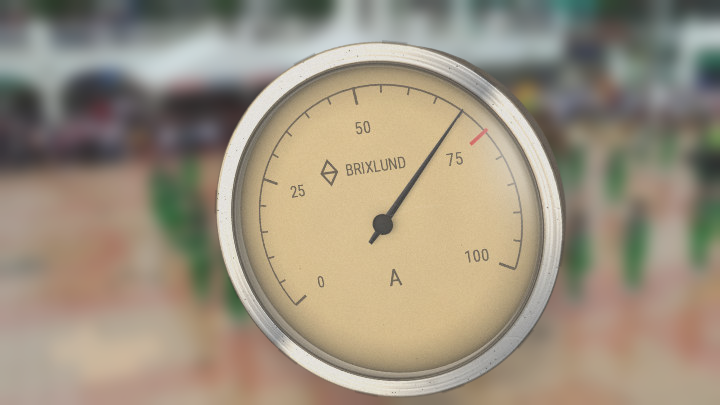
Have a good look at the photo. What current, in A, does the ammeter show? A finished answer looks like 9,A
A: 70,A
